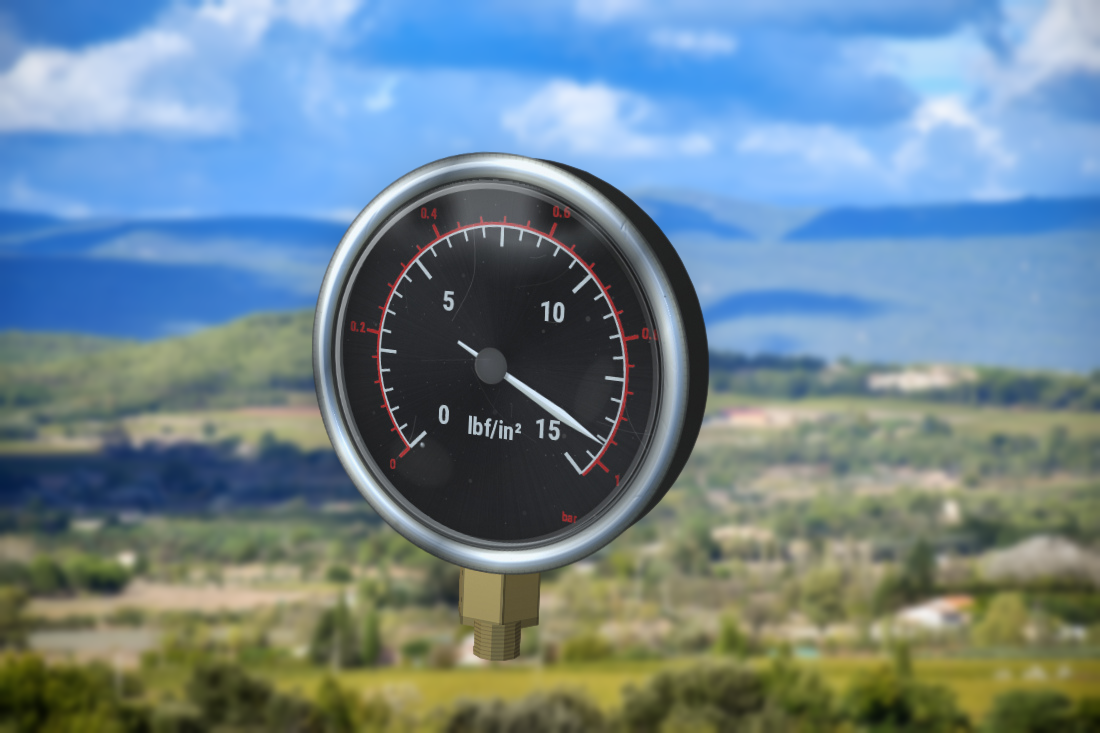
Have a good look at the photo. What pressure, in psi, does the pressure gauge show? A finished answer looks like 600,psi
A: 14,psi
